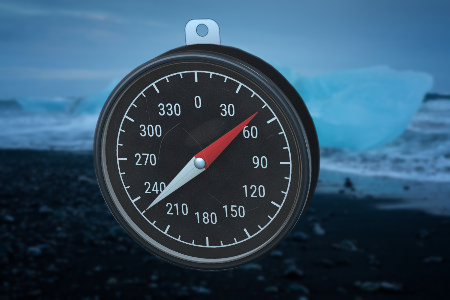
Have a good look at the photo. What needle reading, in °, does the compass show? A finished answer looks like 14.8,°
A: 50,°
